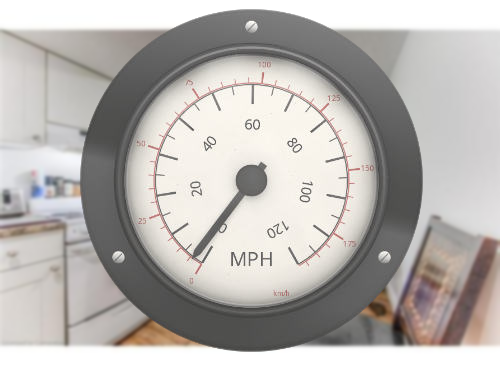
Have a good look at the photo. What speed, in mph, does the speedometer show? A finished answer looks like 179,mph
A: 2.5,mph
